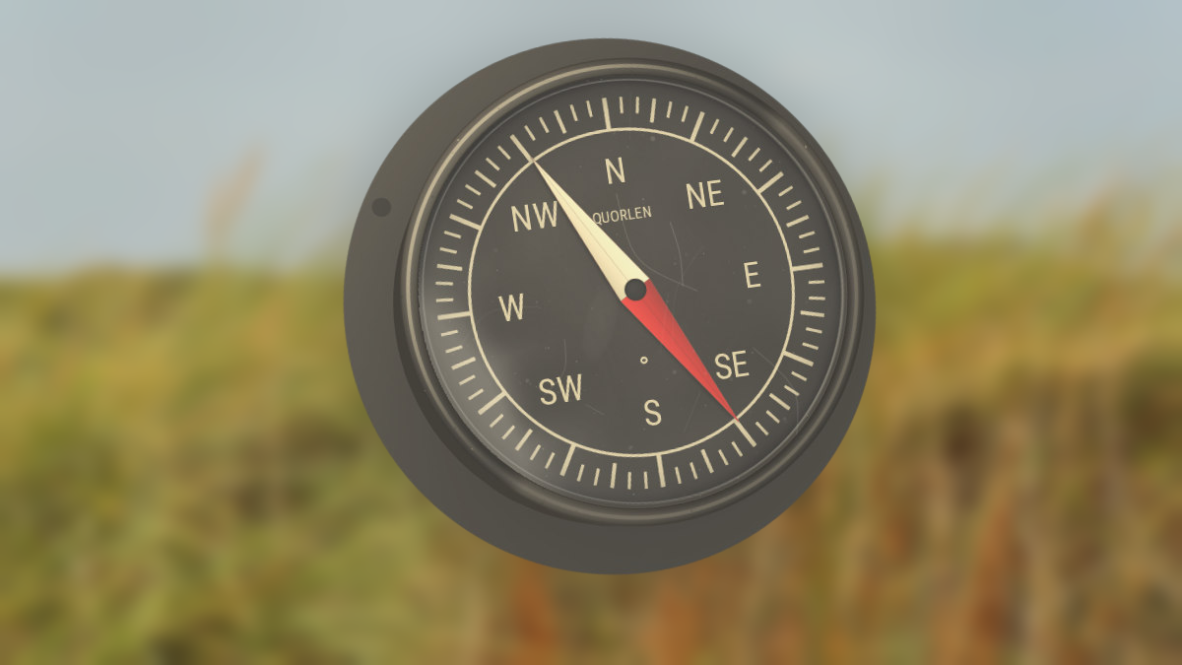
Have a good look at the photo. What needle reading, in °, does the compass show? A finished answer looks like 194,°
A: 150,°
